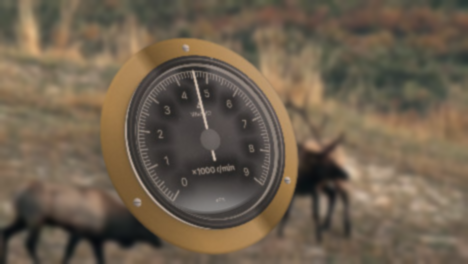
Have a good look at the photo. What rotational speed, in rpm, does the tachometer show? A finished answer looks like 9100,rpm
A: 4500,rpm
